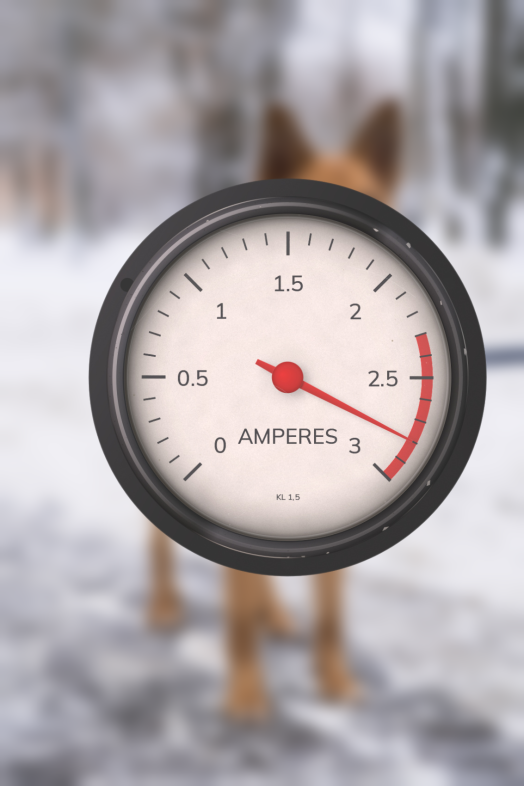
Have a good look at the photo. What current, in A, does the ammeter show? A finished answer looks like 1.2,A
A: 2.8,A
